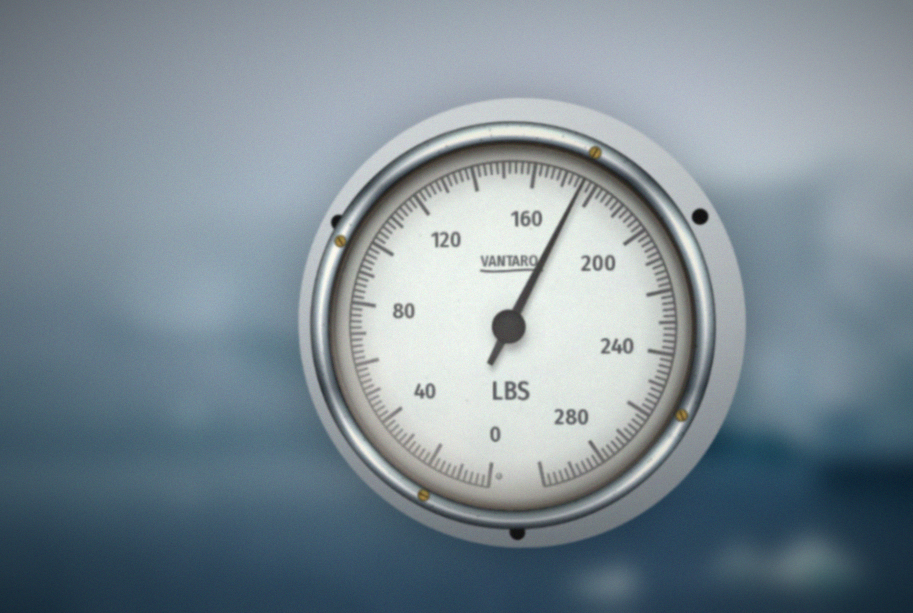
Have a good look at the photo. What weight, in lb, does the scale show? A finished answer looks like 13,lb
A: 176,lb
